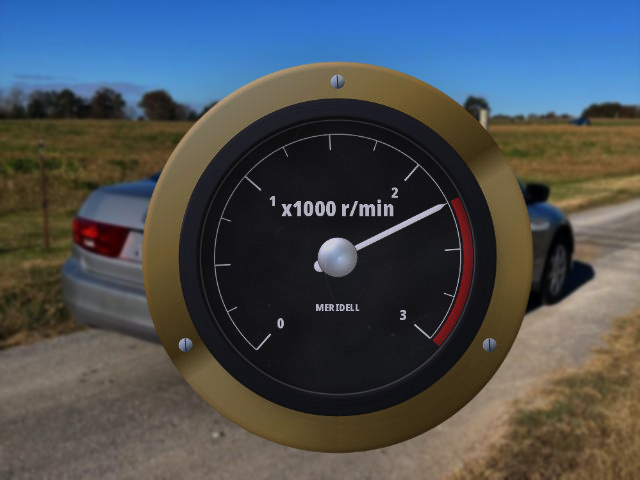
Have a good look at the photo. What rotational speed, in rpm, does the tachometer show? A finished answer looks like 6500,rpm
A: 2250,rpm
